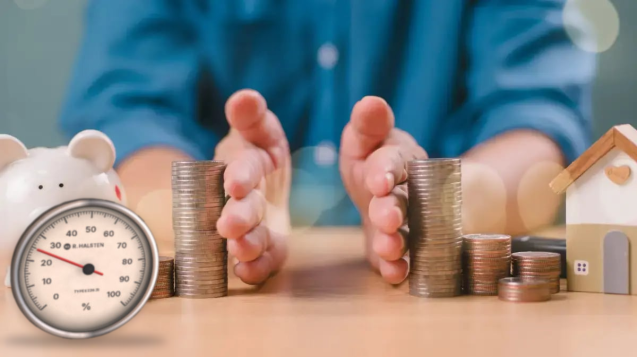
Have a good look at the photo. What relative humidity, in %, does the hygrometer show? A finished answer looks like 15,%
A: 25,%
